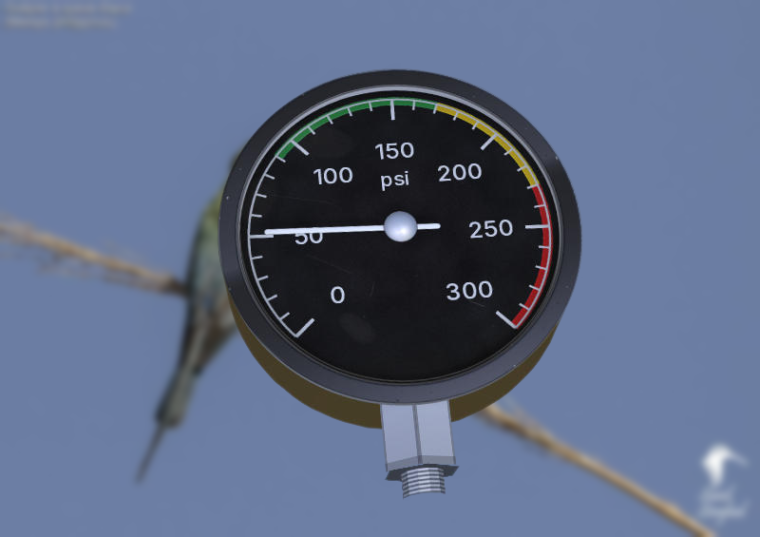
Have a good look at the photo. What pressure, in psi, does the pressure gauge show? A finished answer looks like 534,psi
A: 50,psi
